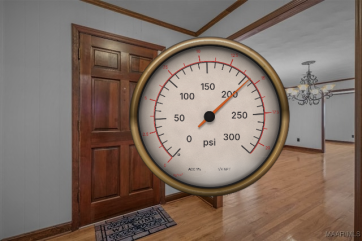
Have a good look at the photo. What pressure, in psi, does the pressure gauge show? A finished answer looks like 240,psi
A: 205,psi
